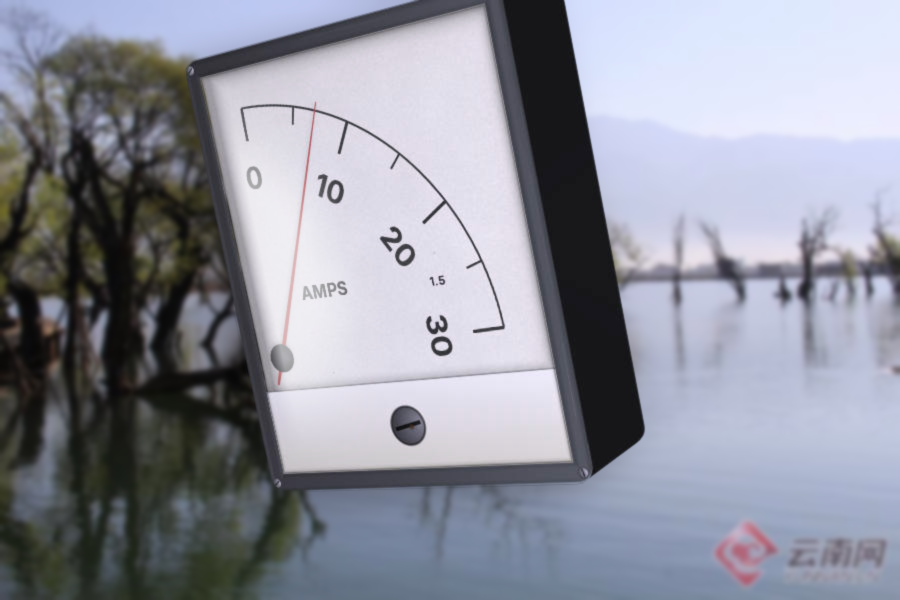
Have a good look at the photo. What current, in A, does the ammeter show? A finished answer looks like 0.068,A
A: 7.5,A
